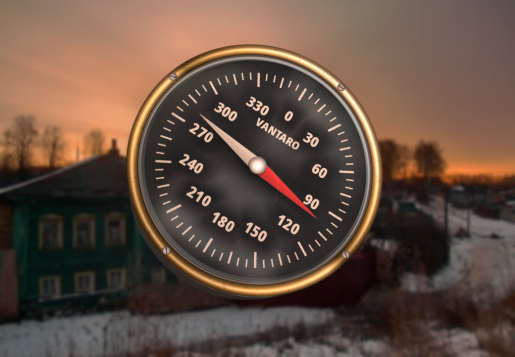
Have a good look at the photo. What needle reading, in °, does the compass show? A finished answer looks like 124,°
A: 100,°
